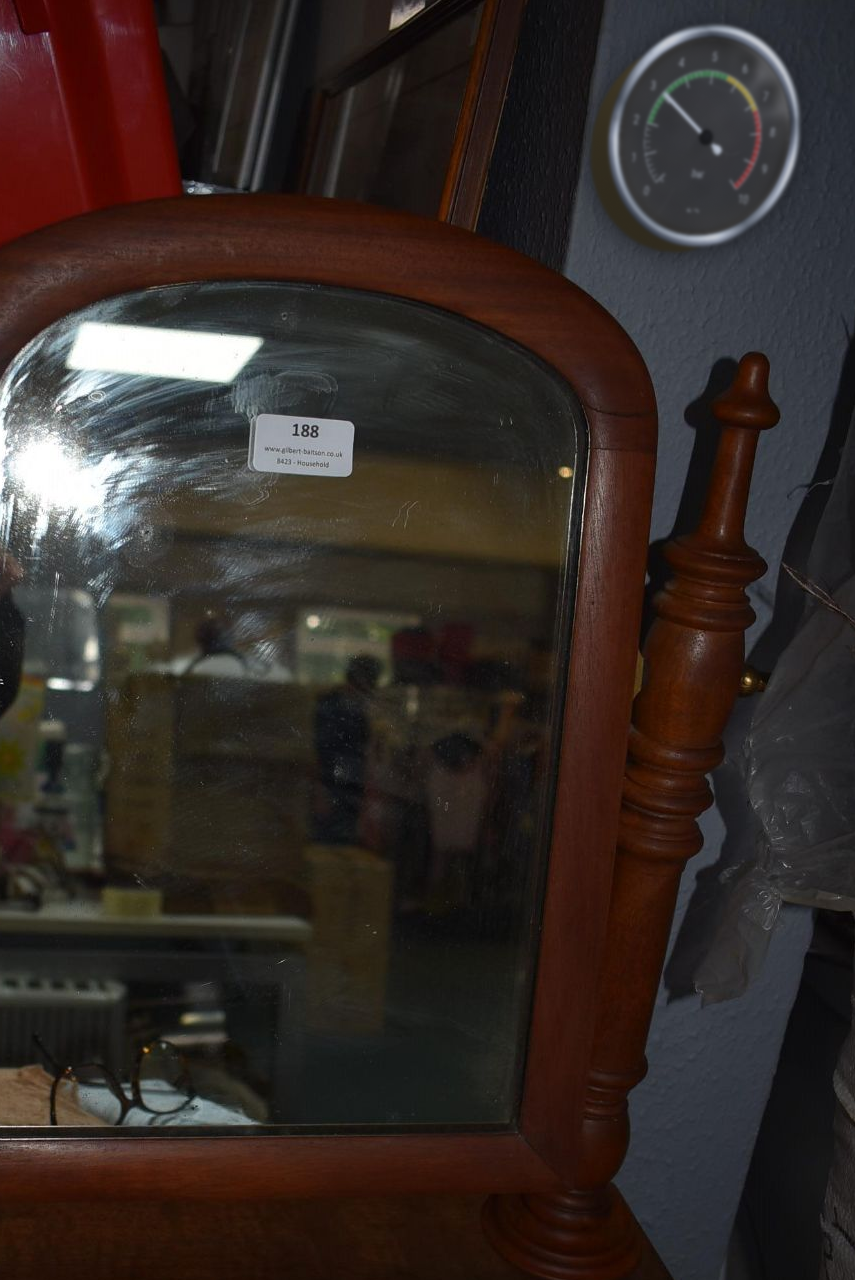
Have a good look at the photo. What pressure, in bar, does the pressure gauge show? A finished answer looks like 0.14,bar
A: 3,bar
